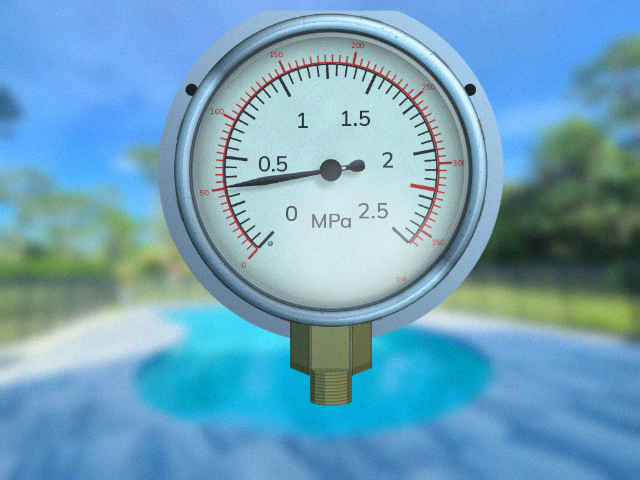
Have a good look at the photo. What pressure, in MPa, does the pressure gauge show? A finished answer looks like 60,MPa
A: 0.35,MPa
